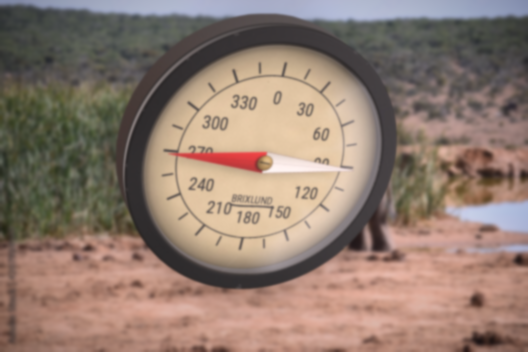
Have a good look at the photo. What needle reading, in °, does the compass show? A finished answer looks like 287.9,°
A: 270,°
